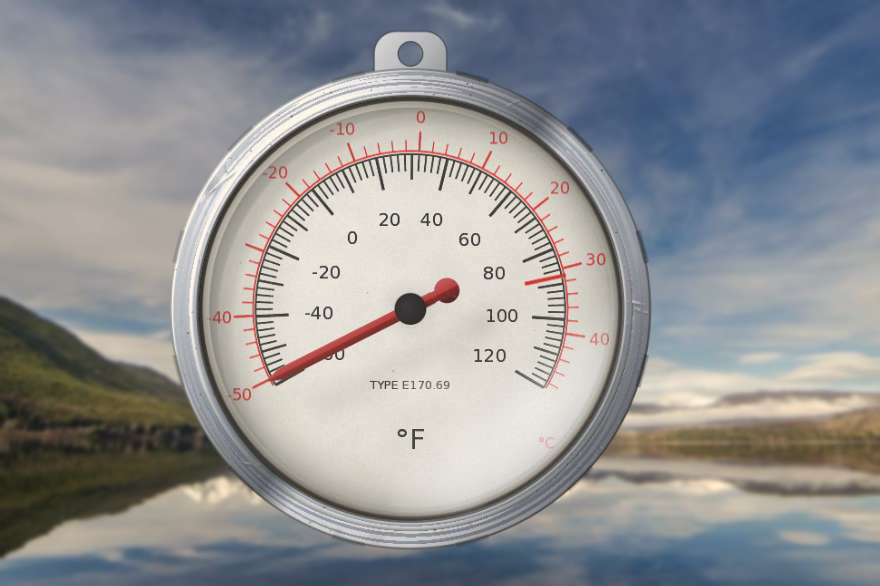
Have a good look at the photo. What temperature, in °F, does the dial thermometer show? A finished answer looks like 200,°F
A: -58,°F
